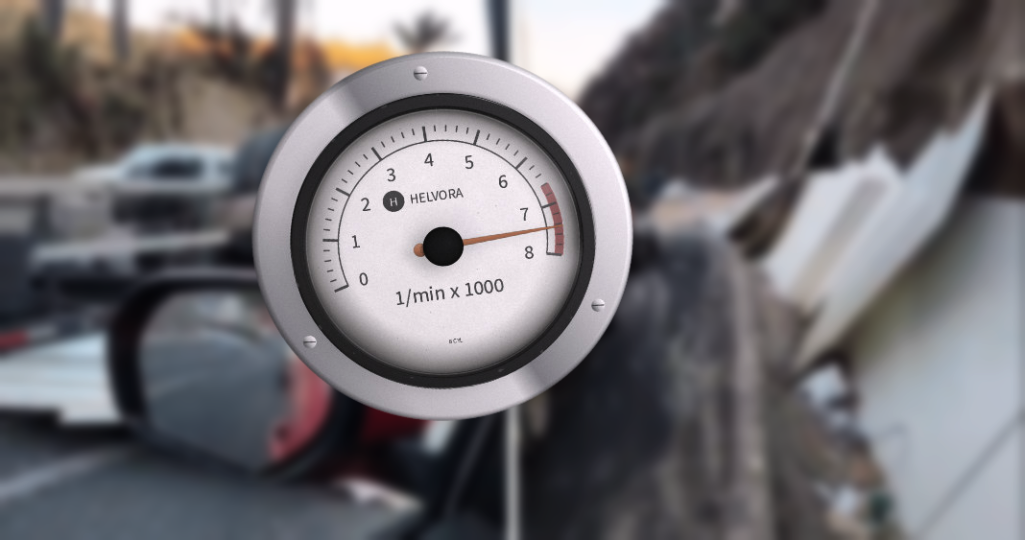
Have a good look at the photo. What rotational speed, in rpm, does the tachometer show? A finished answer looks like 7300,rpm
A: 7400,rpm
